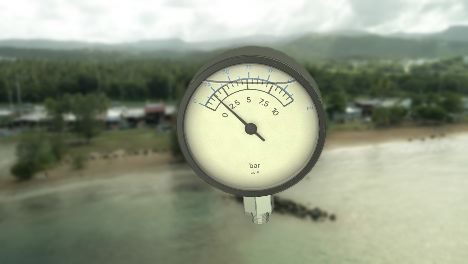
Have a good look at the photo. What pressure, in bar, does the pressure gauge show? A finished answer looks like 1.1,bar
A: 1.5,bar
